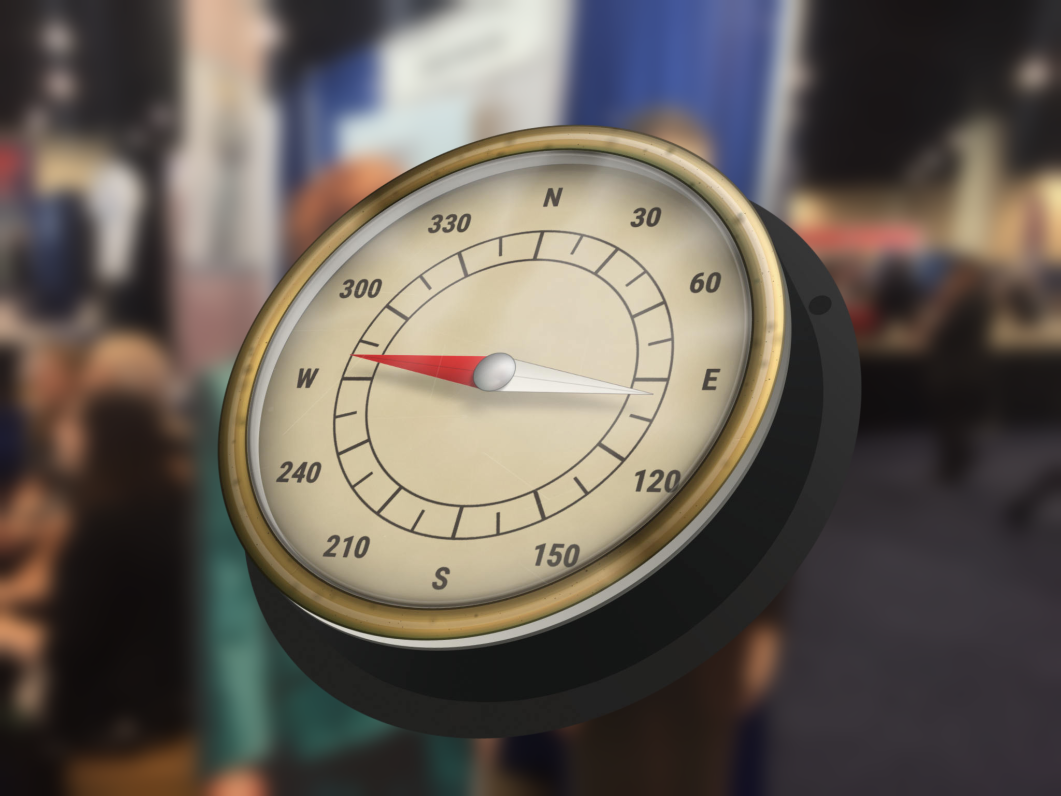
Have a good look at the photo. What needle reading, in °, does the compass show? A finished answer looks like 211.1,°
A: 277.5,°
